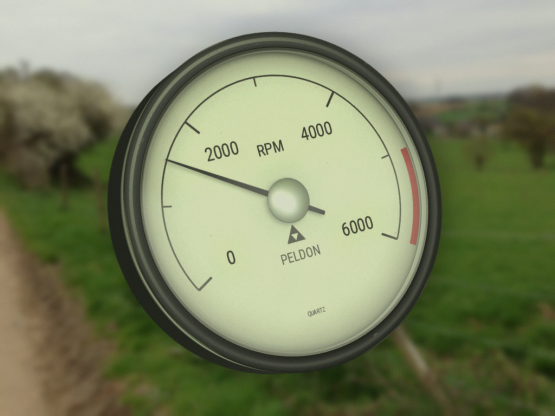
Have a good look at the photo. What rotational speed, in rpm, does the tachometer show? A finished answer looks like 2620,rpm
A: 1500,rpm
